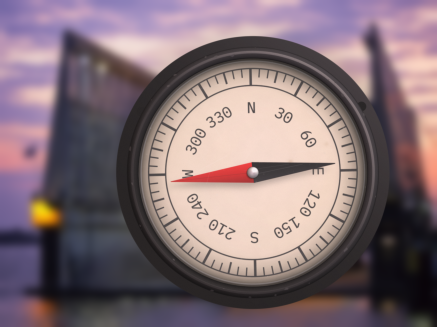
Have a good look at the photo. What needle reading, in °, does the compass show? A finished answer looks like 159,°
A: 265,°
